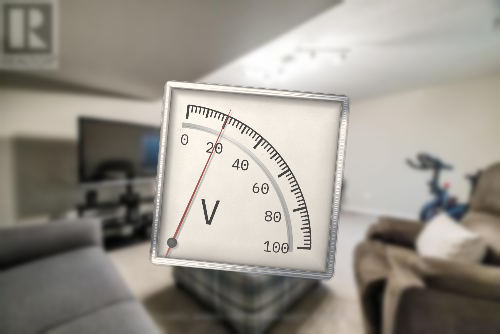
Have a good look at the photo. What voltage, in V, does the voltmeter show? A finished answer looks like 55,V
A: 20,V
